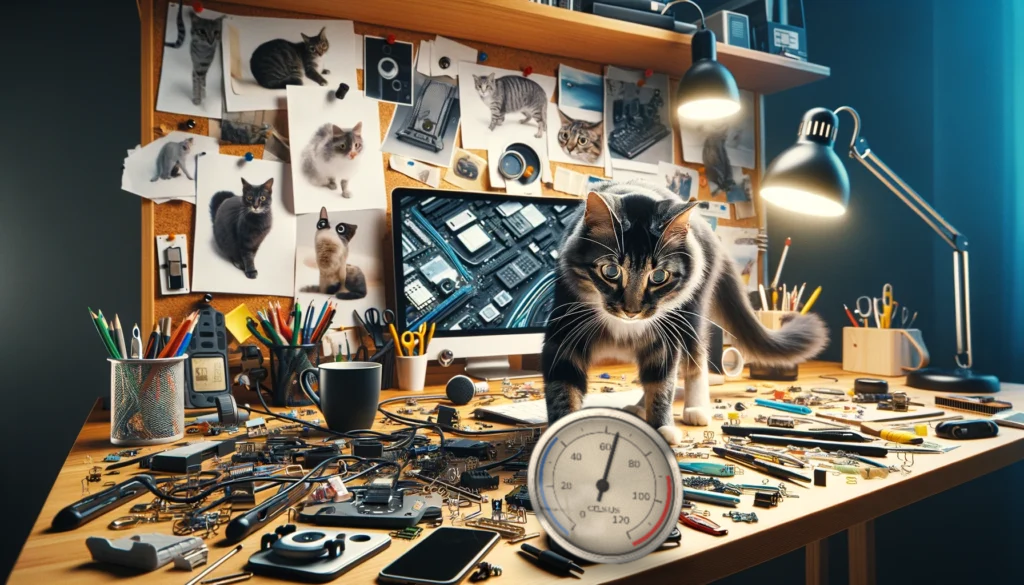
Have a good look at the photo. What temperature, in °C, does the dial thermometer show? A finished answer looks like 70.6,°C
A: 65,°C
